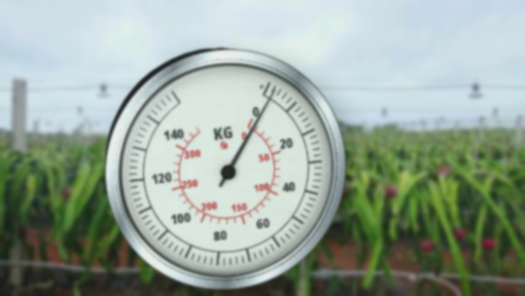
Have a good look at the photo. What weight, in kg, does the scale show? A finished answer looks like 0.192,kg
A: 2,kg
